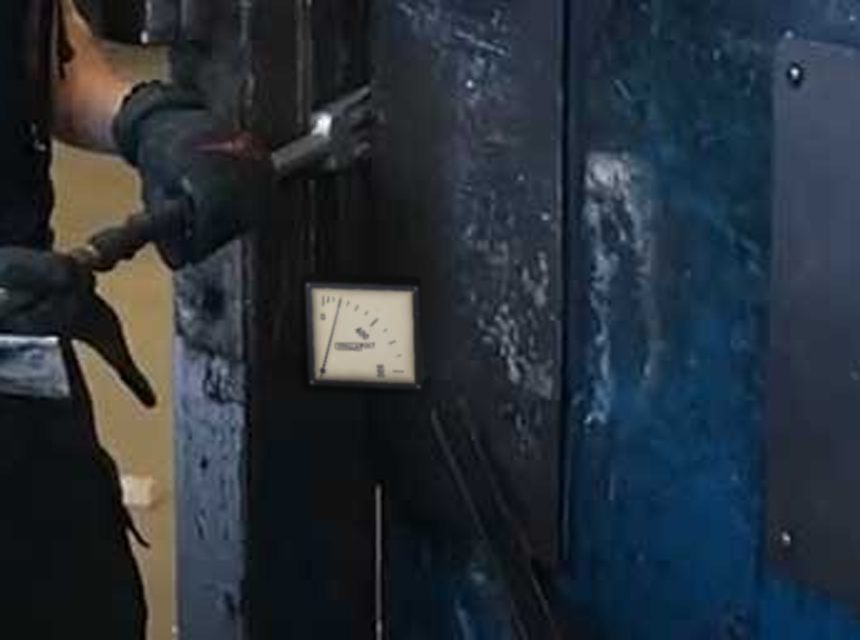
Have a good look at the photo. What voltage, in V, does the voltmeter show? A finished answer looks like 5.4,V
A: 200,V
